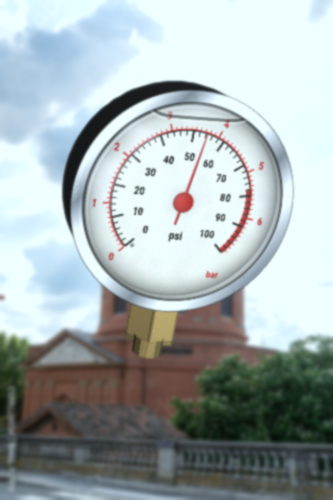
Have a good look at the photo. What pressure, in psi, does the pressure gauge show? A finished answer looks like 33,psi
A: 54,psi
